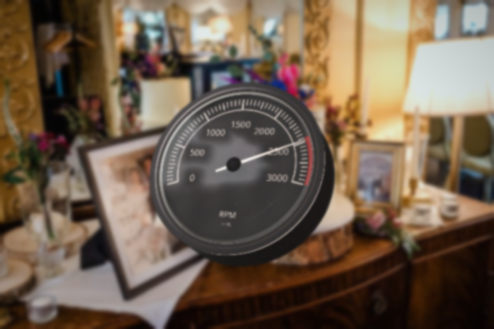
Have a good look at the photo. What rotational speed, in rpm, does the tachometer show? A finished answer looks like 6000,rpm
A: 2500,rpm
